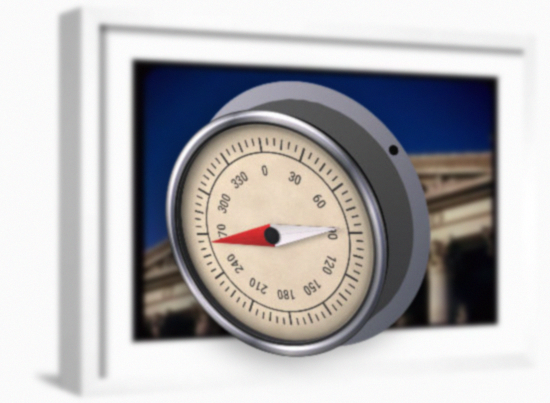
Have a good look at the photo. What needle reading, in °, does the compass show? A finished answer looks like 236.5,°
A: 265,°
